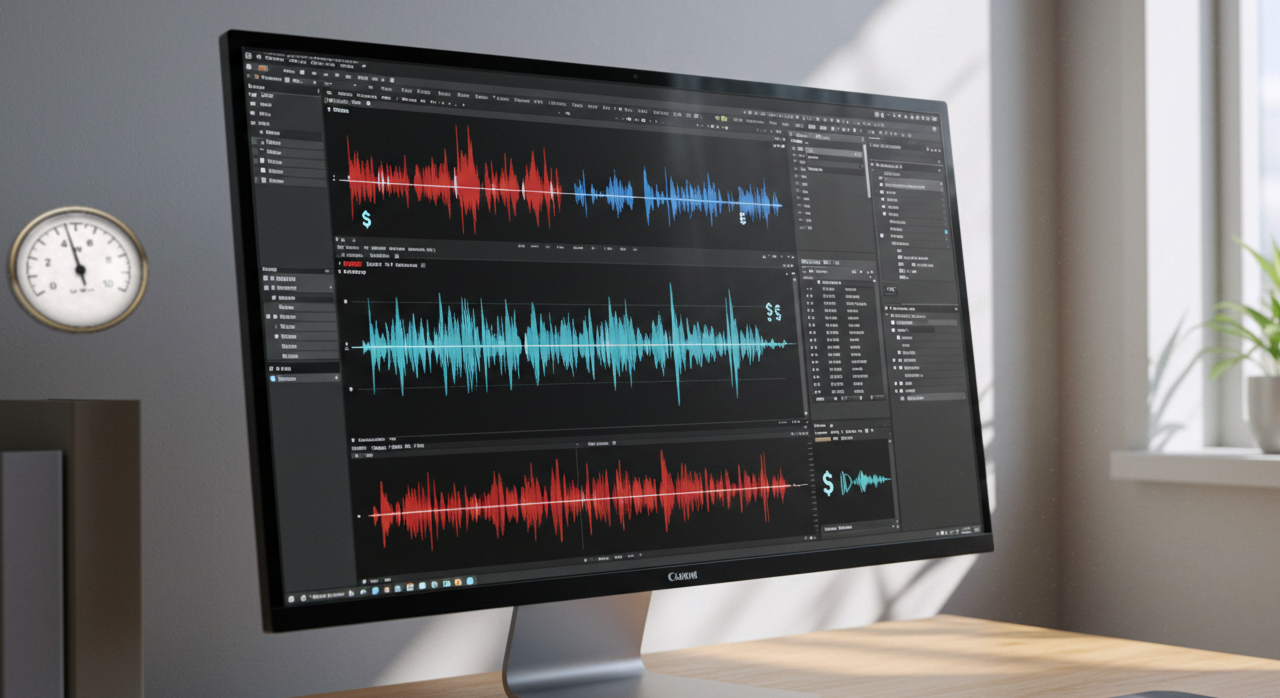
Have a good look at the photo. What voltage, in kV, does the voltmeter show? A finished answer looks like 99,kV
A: 4.5,kV
